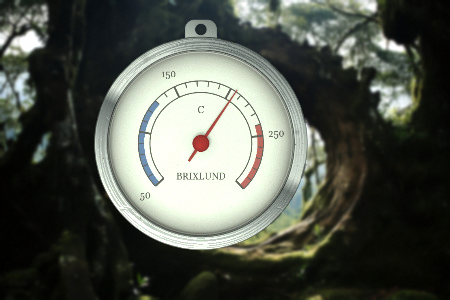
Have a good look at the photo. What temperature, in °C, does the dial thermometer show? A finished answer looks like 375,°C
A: 205,°C
